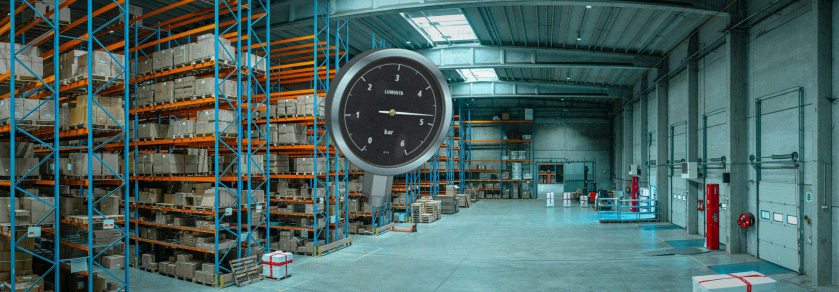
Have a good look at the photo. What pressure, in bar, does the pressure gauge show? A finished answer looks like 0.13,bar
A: 4.75,bar
